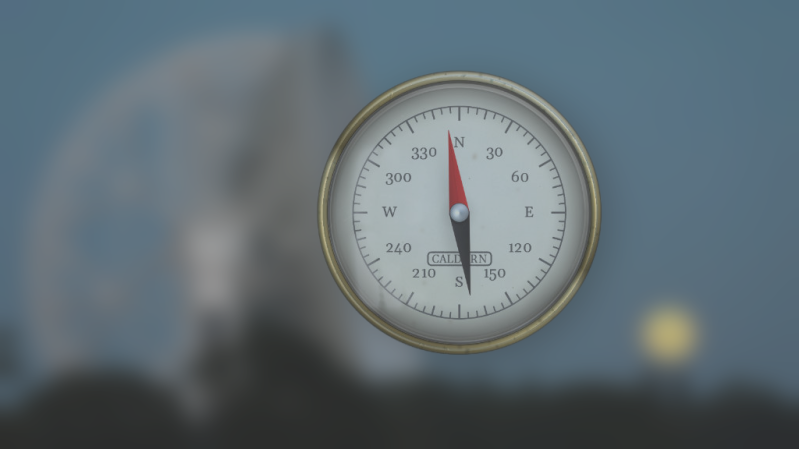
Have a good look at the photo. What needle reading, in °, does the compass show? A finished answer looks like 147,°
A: 352.5,°
